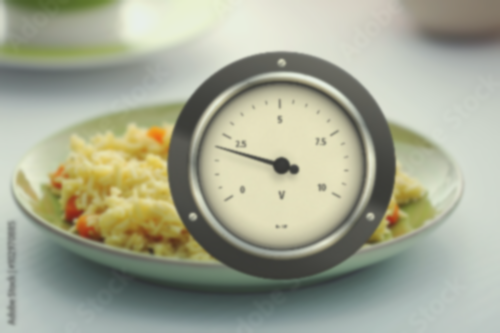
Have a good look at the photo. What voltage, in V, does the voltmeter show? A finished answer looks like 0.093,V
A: 2,V
